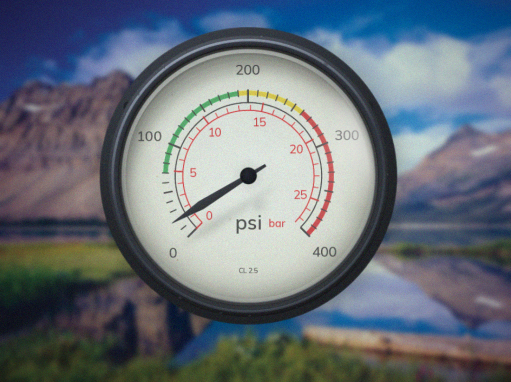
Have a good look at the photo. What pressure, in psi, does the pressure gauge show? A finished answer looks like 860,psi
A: 20,psi
